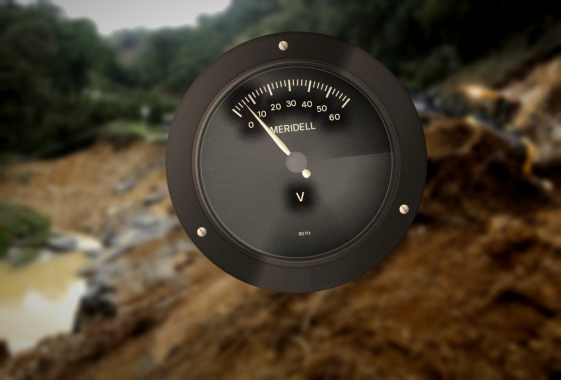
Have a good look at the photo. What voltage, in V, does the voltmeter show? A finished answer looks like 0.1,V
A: 6,V
